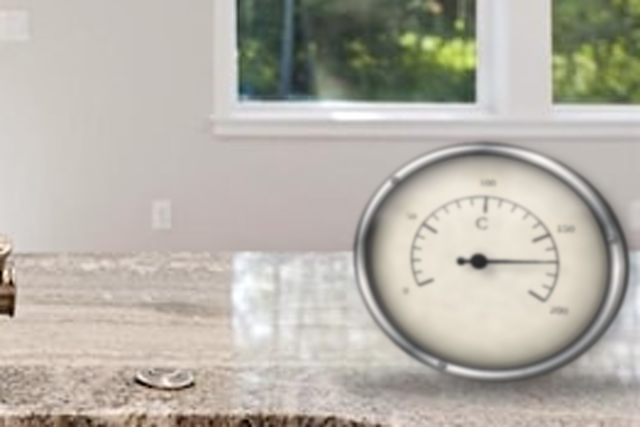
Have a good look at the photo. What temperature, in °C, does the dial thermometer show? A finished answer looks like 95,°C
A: 170,°C
